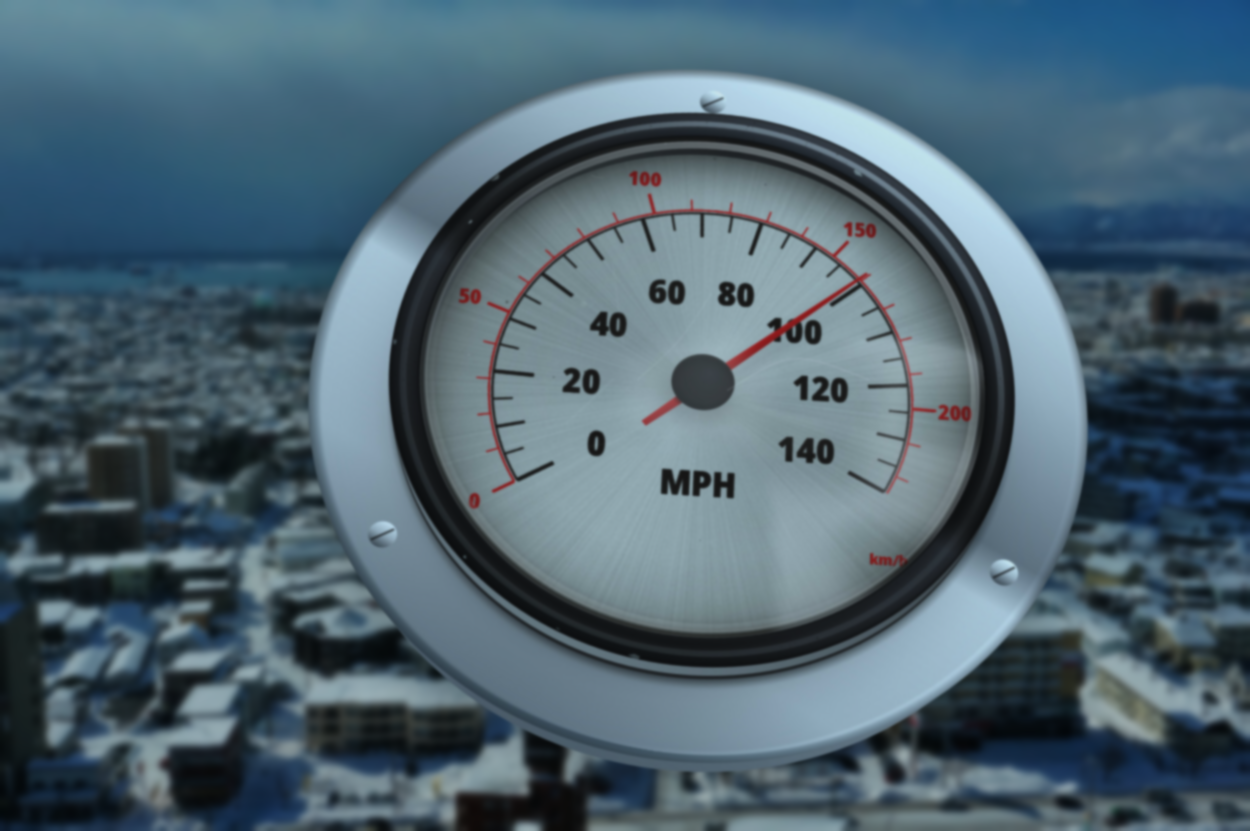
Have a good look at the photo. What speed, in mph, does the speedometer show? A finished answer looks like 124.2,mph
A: 100,mph
